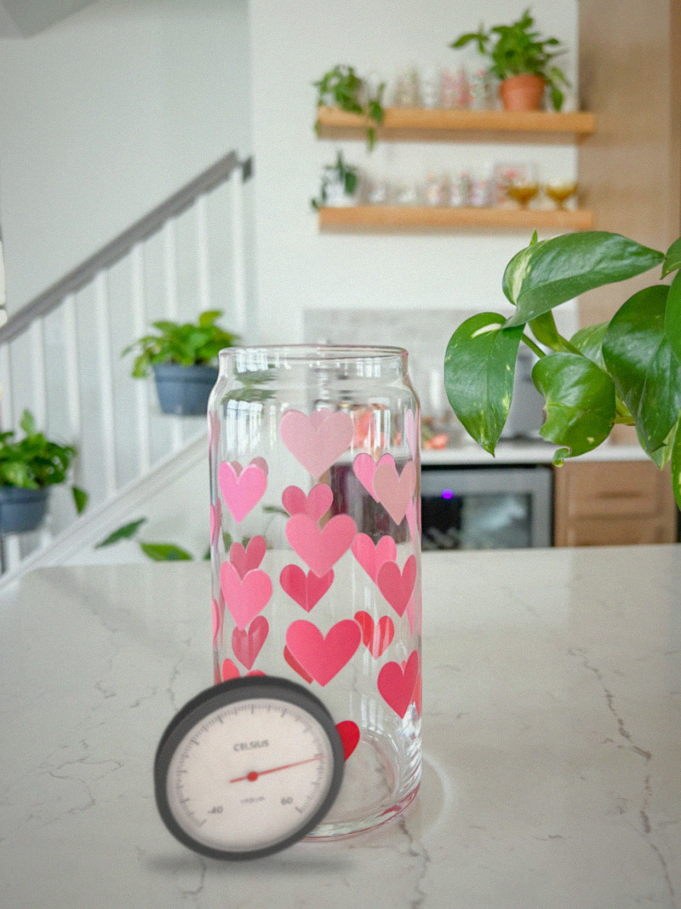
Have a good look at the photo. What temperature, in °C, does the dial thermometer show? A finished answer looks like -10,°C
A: 40,°C
